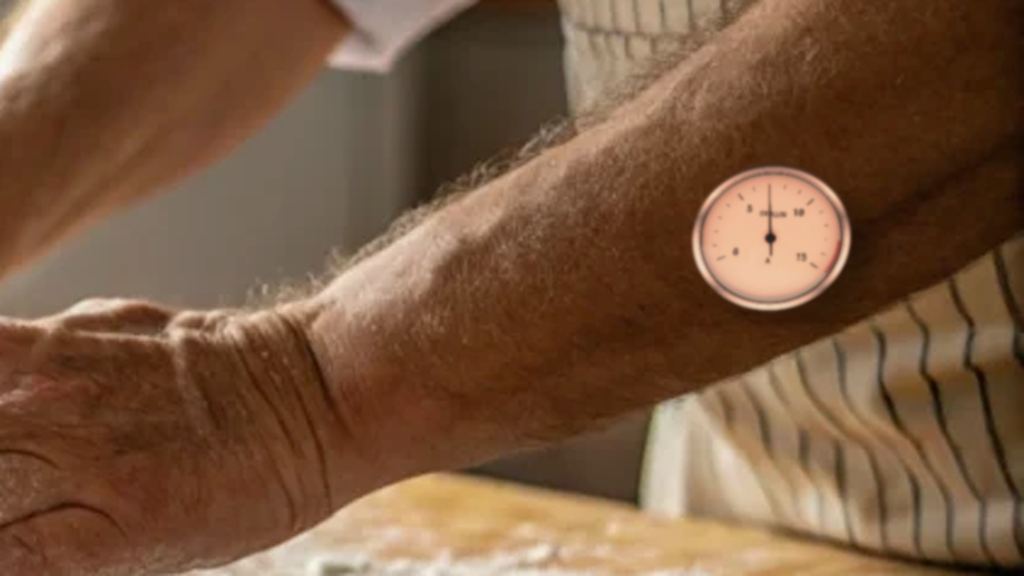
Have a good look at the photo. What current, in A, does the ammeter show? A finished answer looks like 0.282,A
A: 7,A
